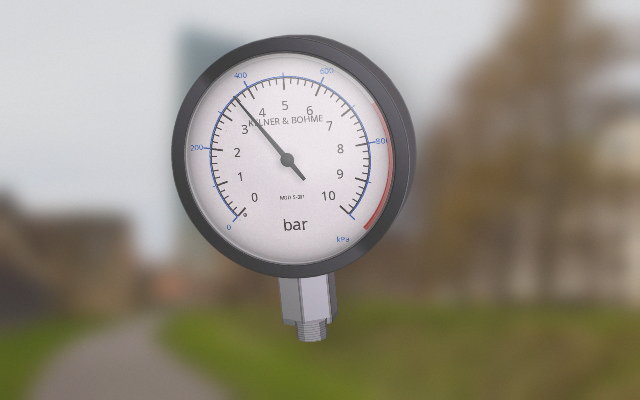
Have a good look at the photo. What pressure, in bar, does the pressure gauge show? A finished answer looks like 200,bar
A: 3.6,bar
